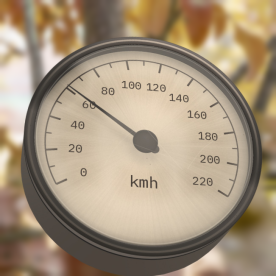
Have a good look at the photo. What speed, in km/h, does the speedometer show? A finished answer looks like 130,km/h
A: 60,km/h
